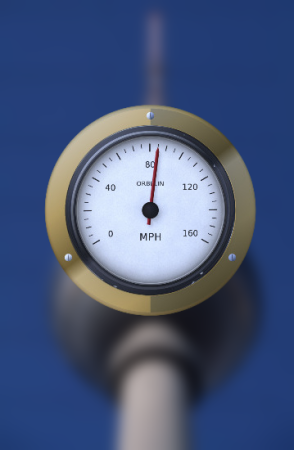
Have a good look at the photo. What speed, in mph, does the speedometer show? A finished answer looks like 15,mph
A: 85,mph
